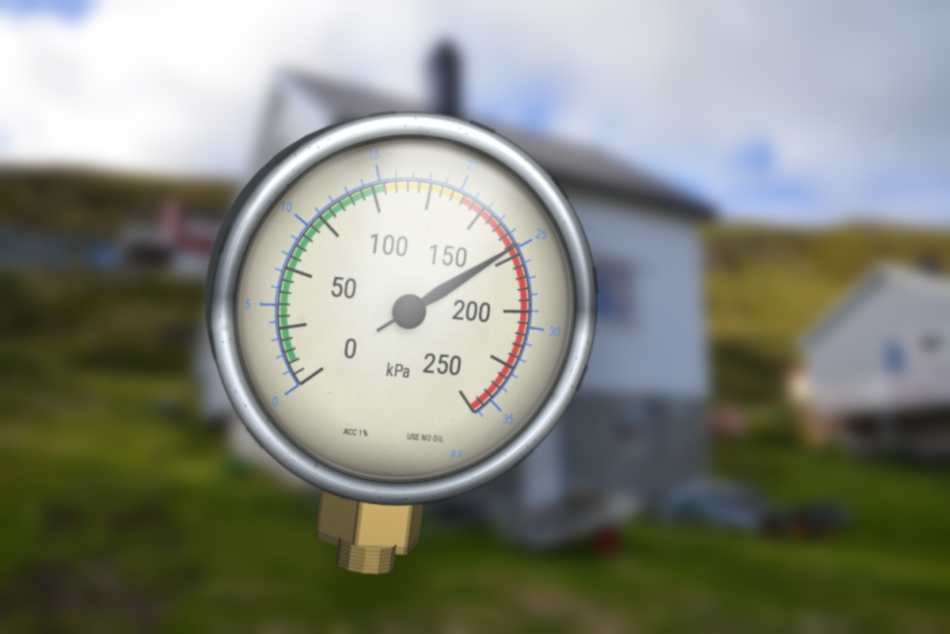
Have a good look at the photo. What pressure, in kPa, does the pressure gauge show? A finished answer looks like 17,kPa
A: 170,kPa
